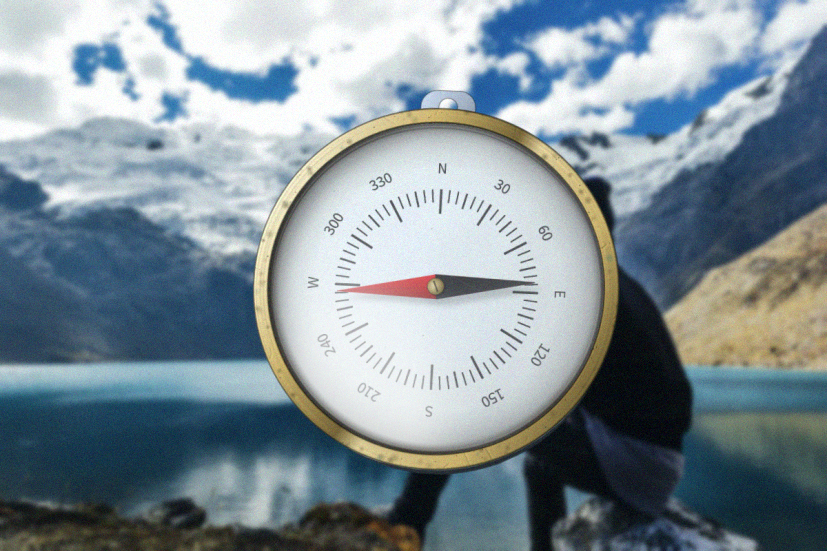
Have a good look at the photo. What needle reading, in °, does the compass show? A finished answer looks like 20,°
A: 265,°
